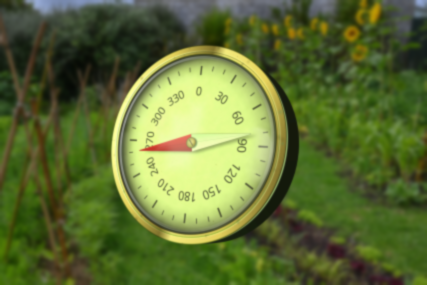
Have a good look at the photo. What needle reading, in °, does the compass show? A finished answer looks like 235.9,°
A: 260,°
